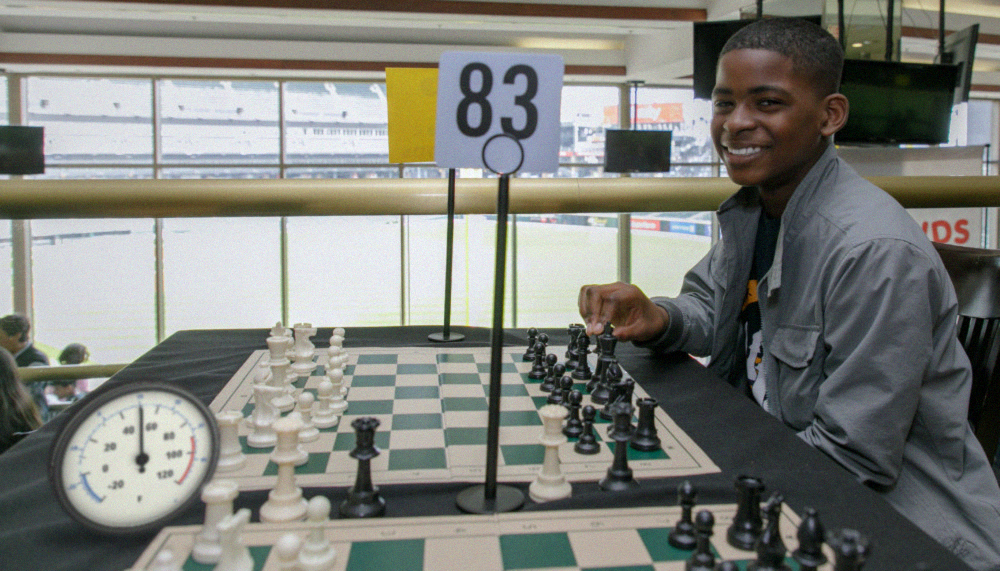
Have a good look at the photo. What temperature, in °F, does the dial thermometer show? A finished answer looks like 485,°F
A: 50,°F
